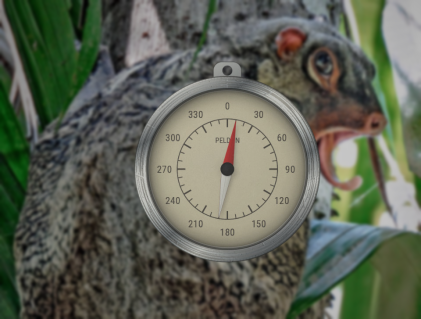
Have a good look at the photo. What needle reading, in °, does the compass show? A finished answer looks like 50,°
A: 10,°
